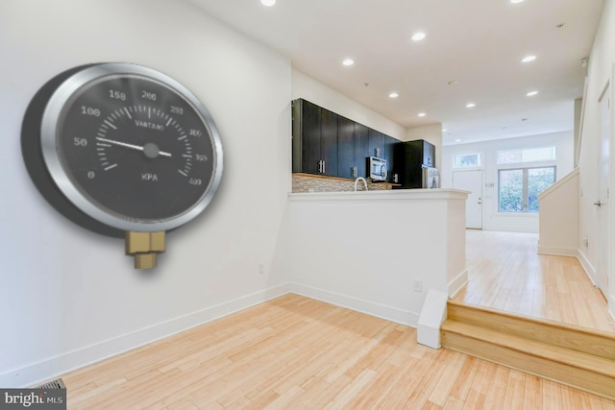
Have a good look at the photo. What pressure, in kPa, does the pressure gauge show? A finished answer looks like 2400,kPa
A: 60,kPa
